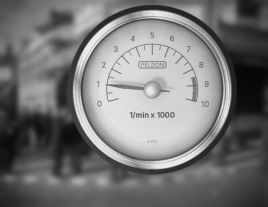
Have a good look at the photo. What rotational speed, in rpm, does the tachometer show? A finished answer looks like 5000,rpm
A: 1000,rpm
